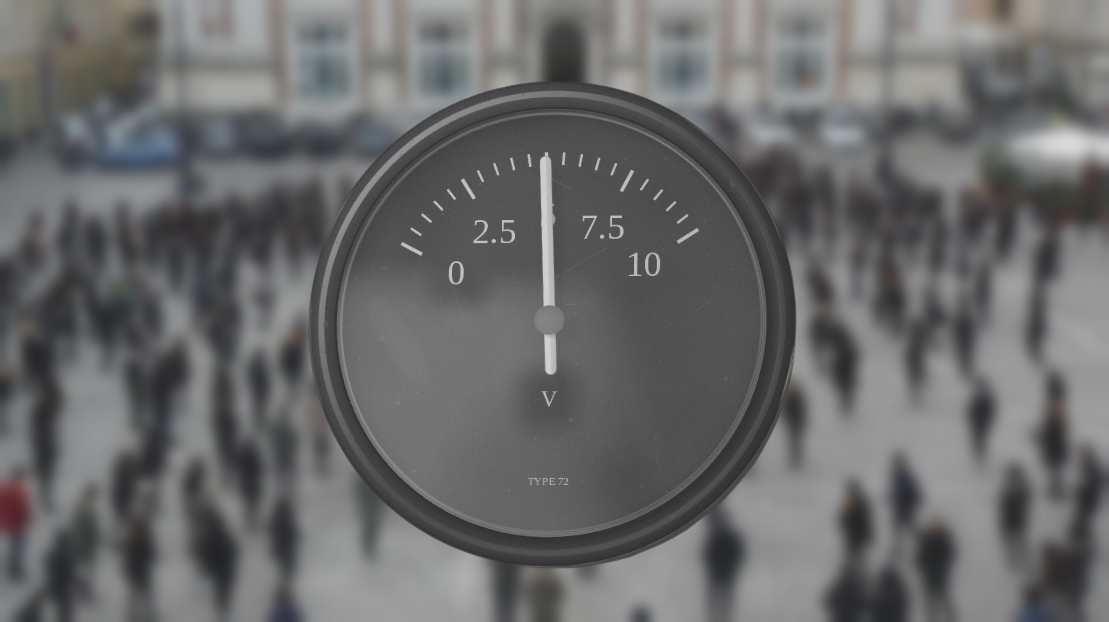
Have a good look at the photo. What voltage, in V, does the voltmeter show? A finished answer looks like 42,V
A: 5,V
